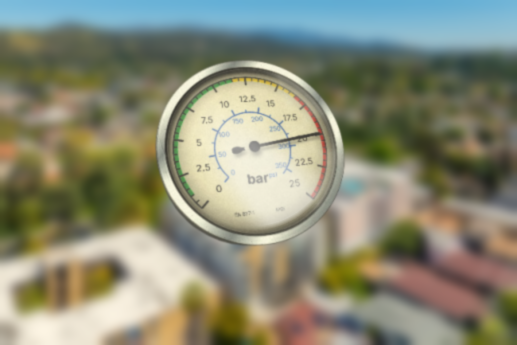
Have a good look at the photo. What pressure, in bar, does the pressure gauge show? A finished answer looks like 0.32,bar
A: 20,bar
